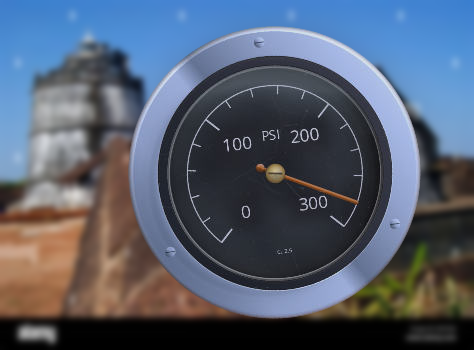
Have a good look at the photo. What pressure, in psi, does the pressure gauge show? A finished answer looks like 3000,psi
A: 280,psi
